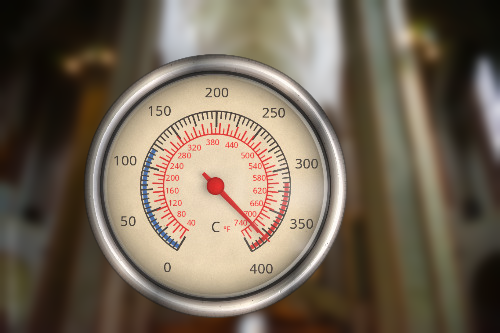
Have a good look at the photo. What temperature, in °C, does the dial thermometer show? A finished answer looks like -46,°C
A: 380,°C
